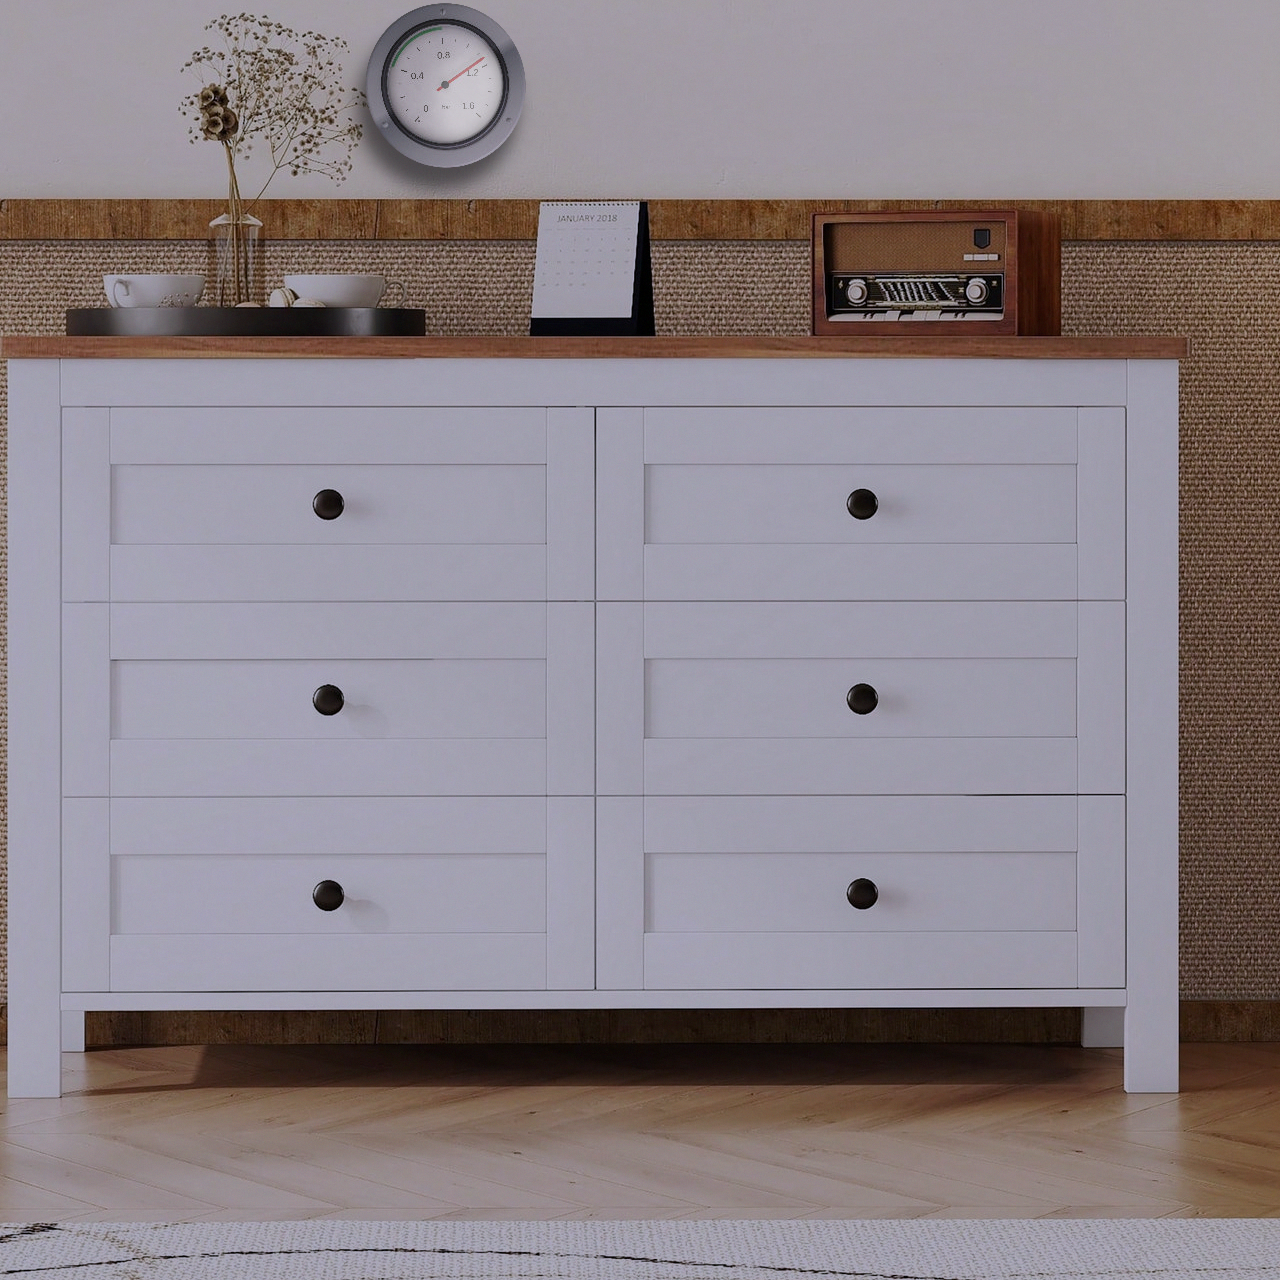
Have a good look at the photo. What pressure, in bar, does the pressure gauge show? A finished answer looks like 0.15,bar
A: 1.15,bar
